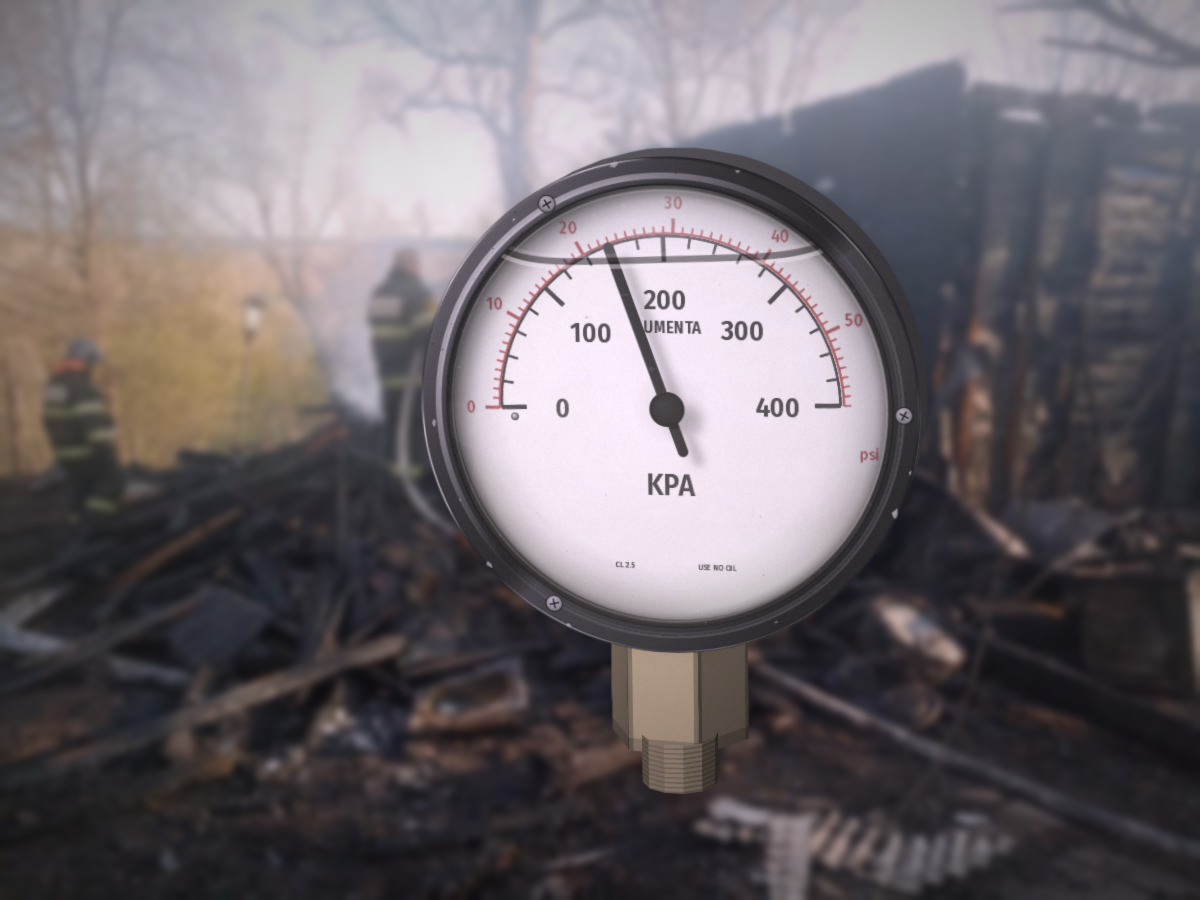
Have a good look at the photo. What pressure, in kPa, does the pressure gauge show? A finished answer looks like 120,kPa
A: 160,kPa
